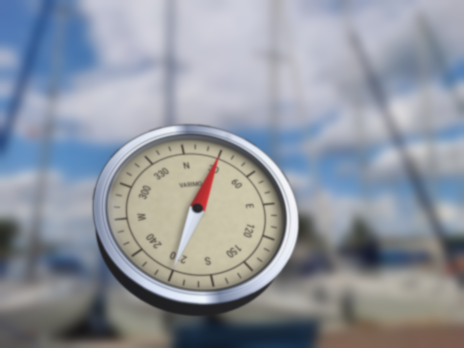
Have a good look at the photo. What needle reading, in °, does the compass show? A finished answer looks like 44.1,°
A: 30,°
